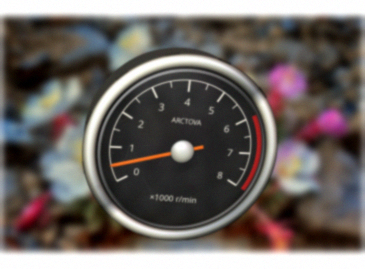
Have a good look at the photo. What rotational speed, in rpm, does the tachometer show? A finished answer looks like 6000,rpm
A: 500,rpm
